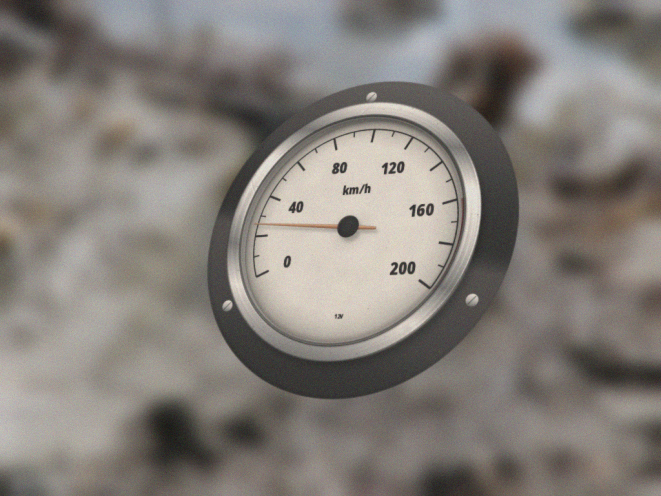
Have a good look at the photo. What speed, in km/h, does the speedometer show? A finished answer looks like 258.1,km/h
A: 25,km/h
